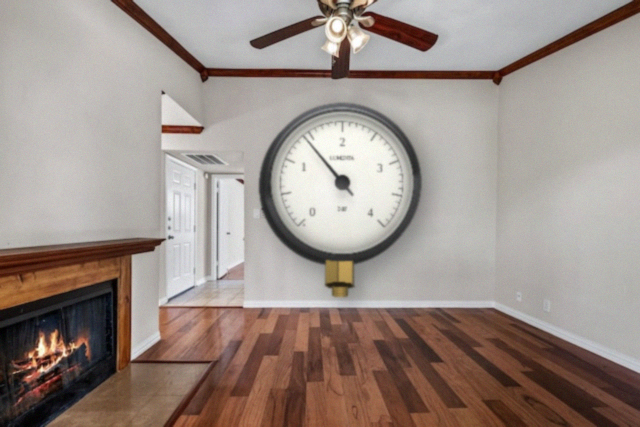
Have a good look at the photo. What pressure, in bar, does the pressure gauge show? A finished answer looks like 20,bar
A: 1.4,bar
